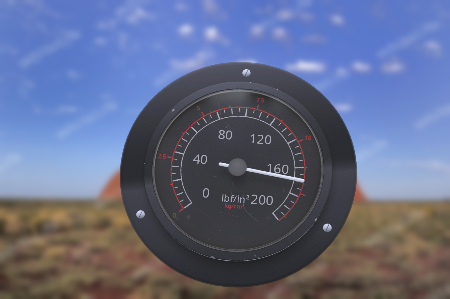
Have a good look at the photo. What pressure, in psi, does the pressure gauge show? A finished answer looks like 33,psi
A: 170,psi
